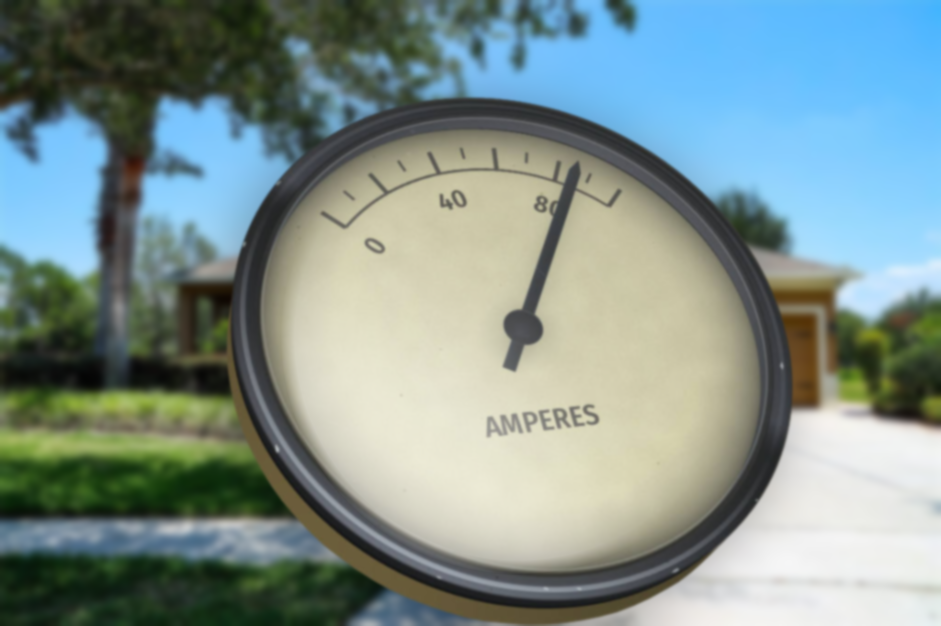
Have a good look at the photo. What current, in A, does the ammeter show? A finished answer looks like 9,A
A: 85,A
